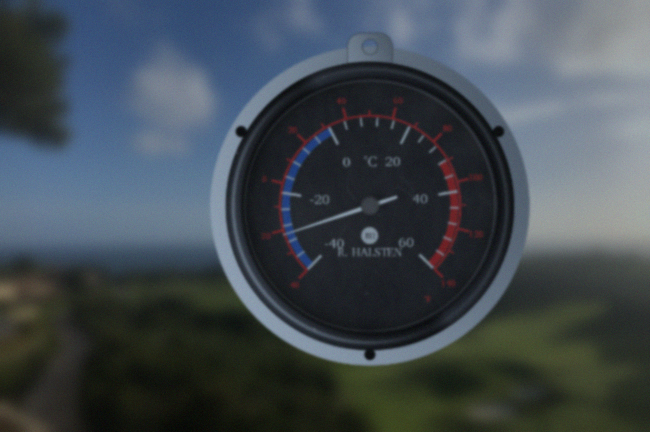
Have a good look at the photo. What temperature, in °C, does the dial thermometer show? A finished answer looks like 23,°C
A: -30,°C
